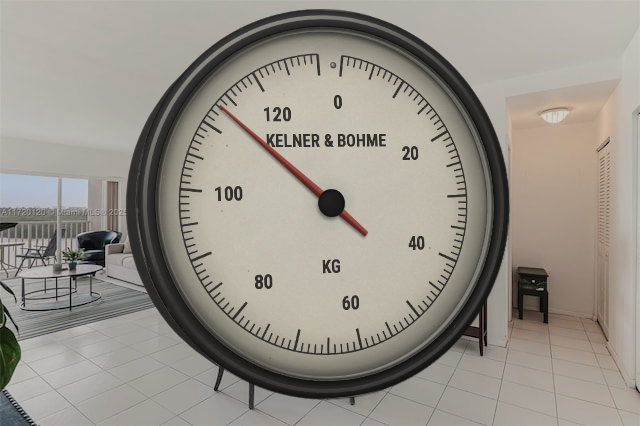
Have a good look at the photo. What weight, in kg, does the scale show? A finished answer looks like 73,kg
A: 113,kg
